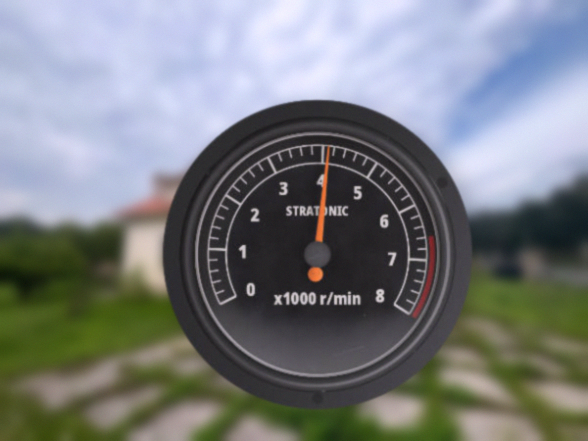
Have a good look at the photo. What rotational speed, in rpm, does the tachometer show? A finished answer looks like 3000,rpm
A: 4100,rpm
